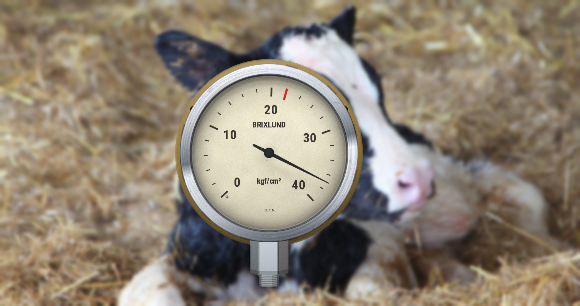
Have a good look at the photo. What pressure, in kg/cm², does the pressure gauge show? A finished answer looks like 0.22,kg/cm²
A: 37,kg/cm²
